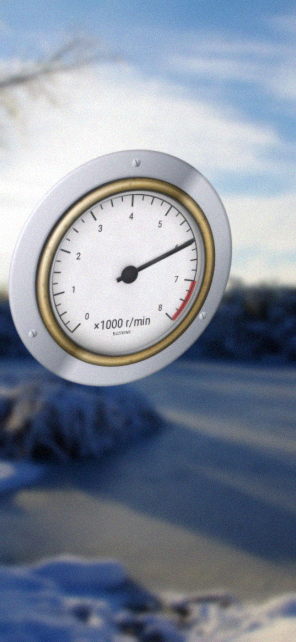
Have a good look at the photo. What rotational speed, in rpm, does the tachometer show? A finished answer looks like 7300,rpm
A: 6000,rpm
